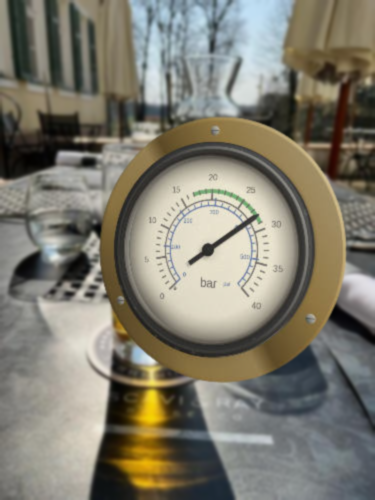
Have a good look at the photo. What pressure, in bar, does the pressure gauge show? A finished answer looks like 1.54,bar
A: 28,bar
